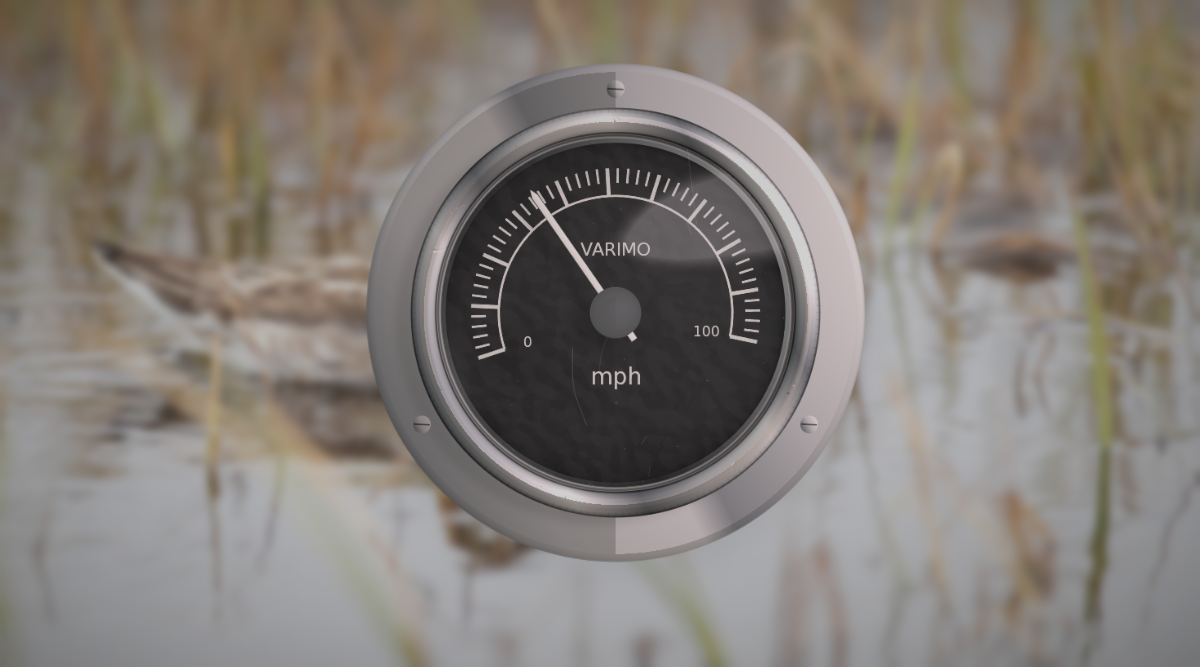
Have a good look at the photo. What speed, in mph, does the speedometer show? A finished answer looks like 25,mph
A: 35,mph
